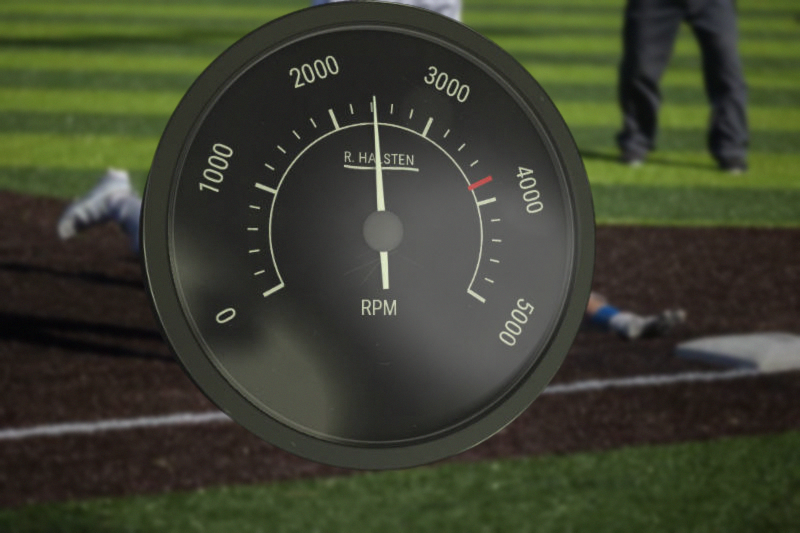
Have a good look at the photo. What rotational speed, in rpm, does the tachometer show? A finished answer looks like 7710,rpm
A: 2400,rpm
